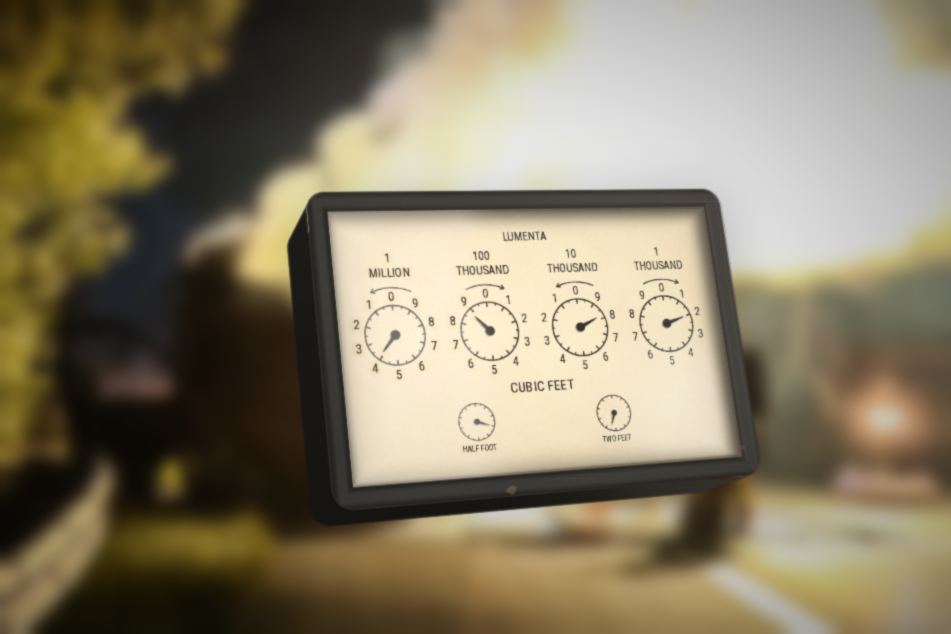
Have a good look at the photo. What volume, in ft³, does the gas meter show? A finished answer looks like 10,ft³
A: 388200,ft³
